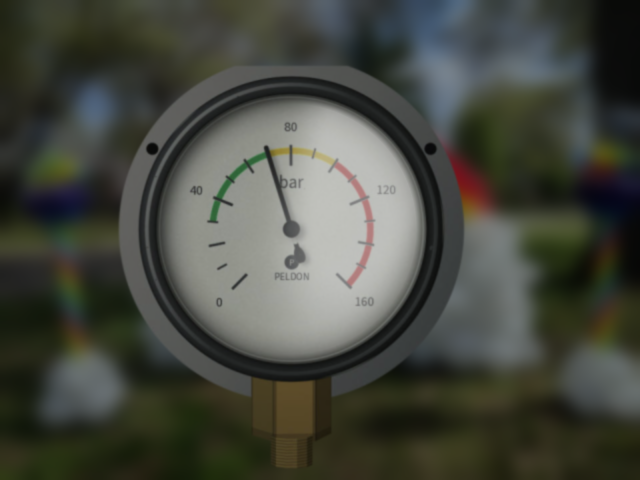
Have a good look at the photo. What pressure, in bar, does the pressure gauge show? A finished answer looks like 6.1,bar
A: 70,bar
